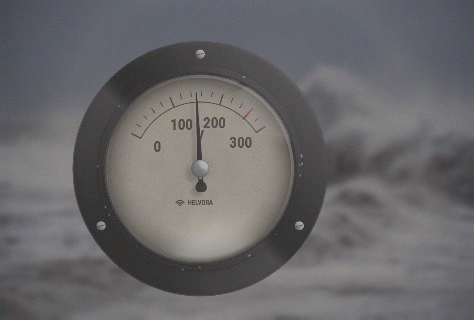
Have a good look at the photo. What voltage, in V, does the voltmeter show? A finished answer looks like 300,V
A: 150,V
